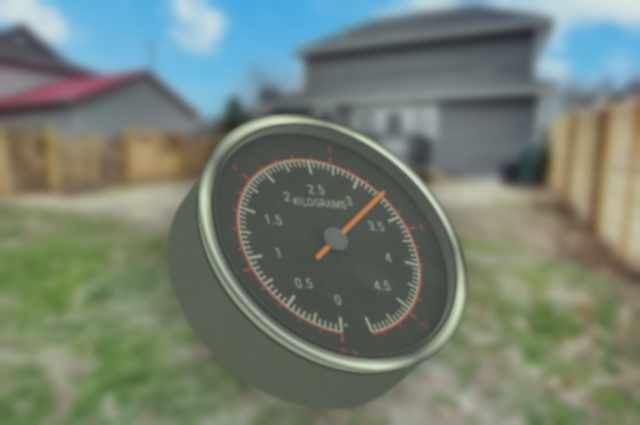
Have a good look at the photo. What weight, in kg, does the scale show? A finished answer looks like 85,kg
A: 3.25,kg
